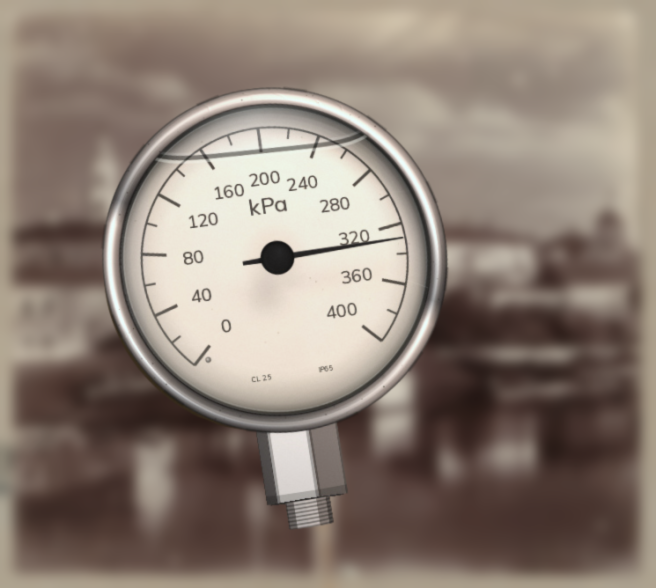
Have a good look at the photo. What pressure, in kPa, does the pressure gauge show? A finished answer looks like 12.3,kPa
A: 330,kPa
